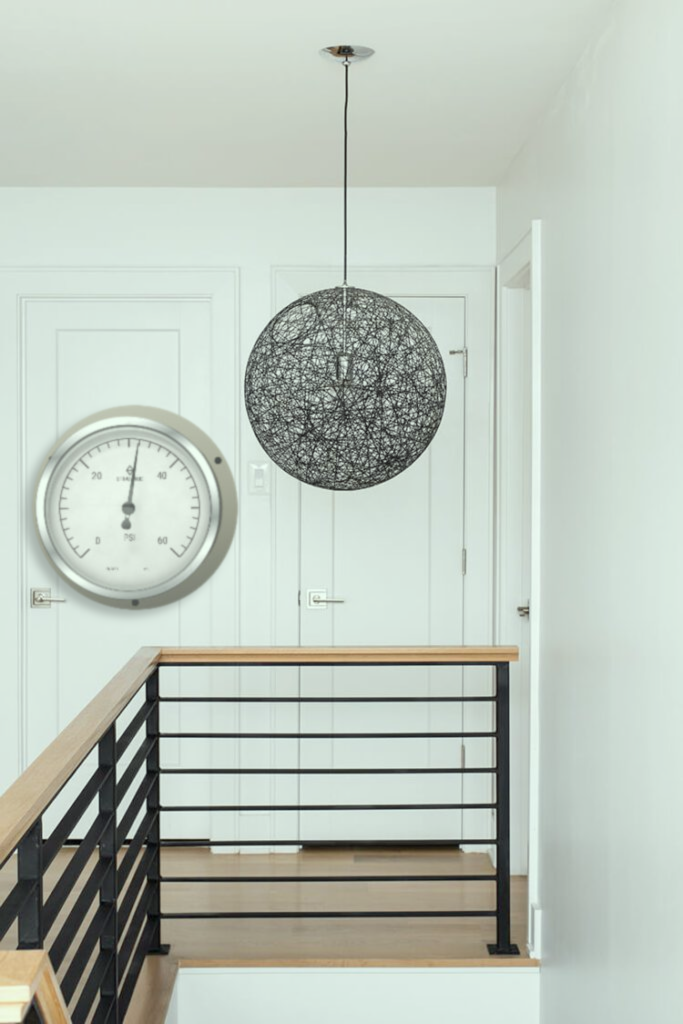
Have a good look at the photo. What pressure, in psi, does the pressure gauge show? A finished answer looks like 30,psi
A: 32,psi
